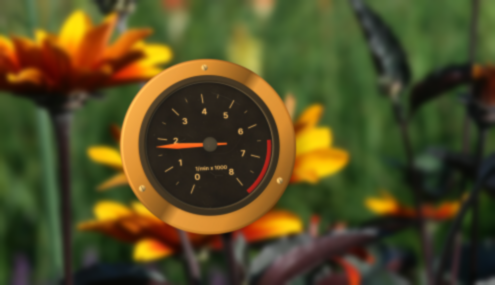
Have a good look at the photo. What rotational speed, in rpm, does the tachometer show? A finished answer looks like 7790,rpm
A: 1750,rpm
